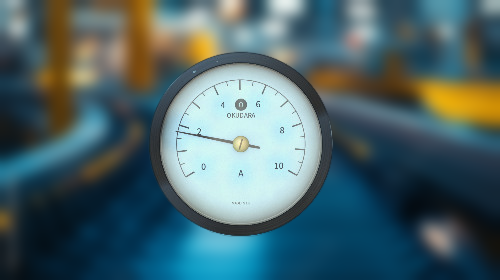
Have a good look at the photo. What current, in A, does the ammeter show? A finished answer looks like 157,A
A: 1.75,A
